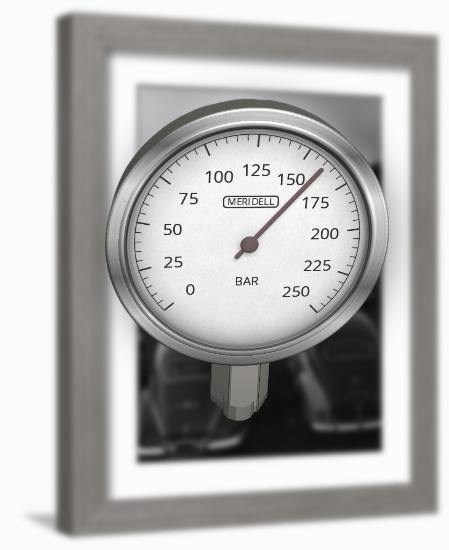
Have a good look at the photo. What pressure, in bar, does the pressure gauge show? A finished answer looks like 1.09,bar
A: 160,bar
